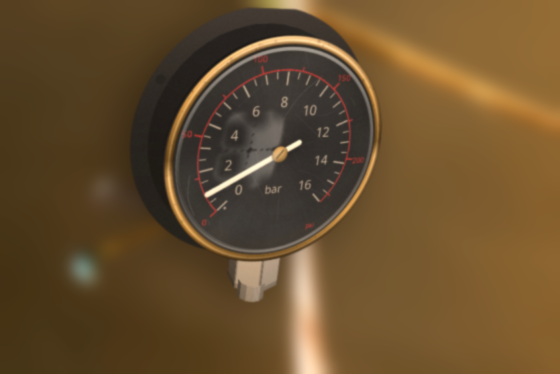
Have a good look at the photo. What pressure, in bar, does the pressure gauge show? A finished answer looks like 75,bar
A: 1,bar
